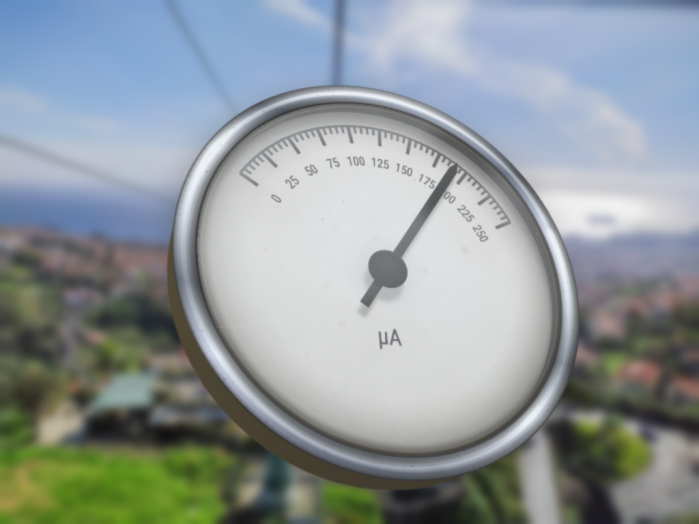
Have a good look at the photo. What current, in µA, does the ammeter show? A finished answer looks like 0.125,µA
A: 190,µA
